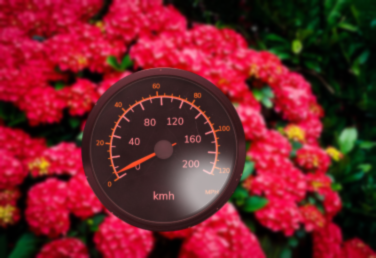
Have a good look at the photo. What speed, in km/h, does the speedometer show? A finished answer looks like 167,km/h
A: 5,km/h
